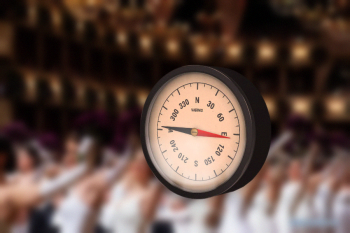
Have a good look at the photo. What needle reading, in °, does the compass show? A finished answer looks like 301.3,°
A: 95,°
